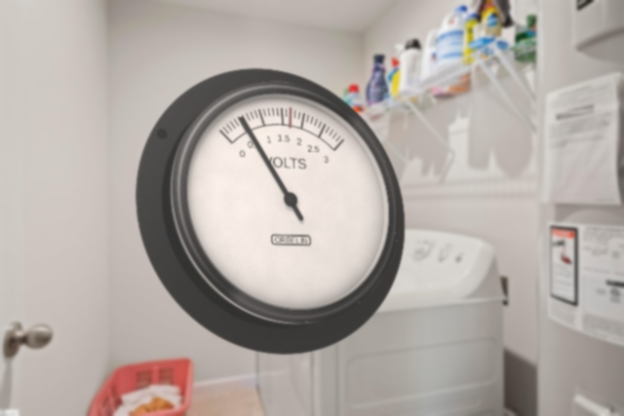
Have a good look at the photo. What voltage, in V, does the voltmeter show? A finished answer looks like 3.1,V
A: 0.5,V
